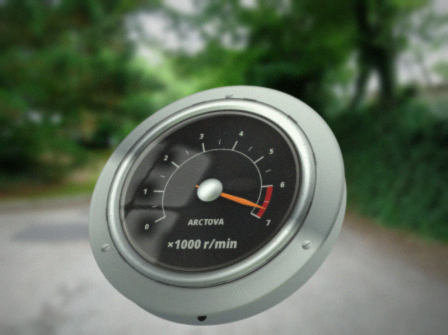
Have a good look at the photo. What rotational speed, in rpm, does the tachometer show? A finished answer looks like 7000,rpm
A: 6750,rpm
